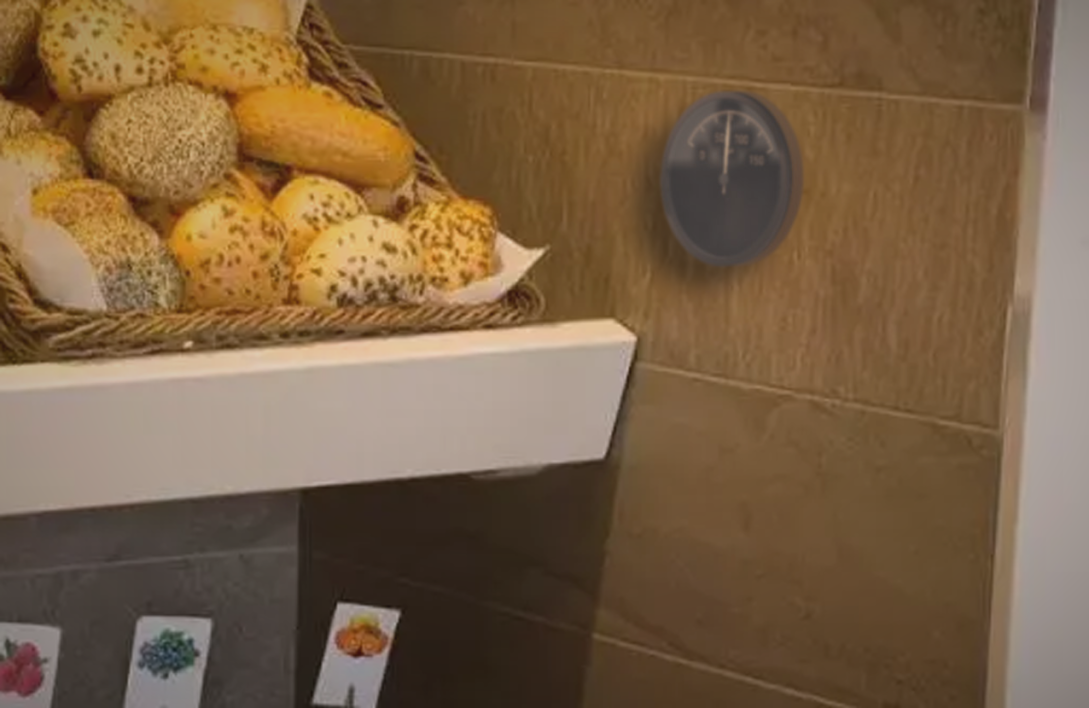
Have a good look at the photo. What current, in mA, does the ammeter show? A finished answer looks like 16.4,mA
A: 75,mA
